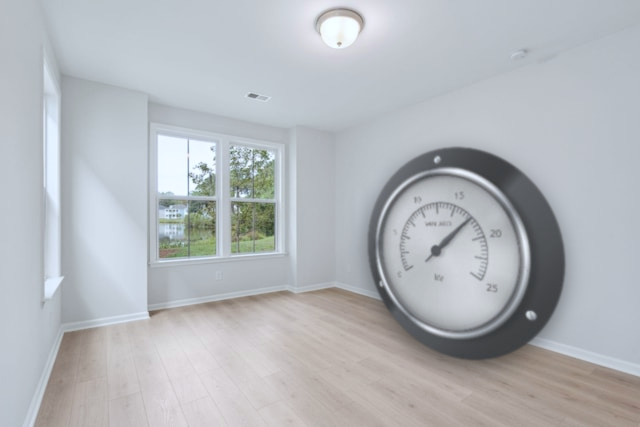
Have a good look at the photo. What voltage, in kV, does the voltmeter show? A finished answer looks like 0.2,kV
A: 17.5,kV
